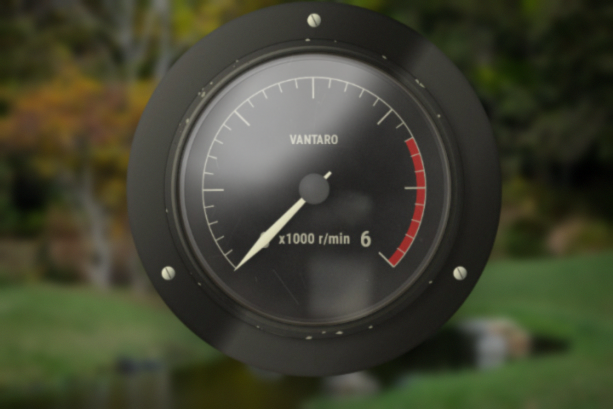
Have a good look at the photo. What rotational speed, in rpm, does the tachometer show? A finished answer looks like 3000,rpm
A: 0,rpm
